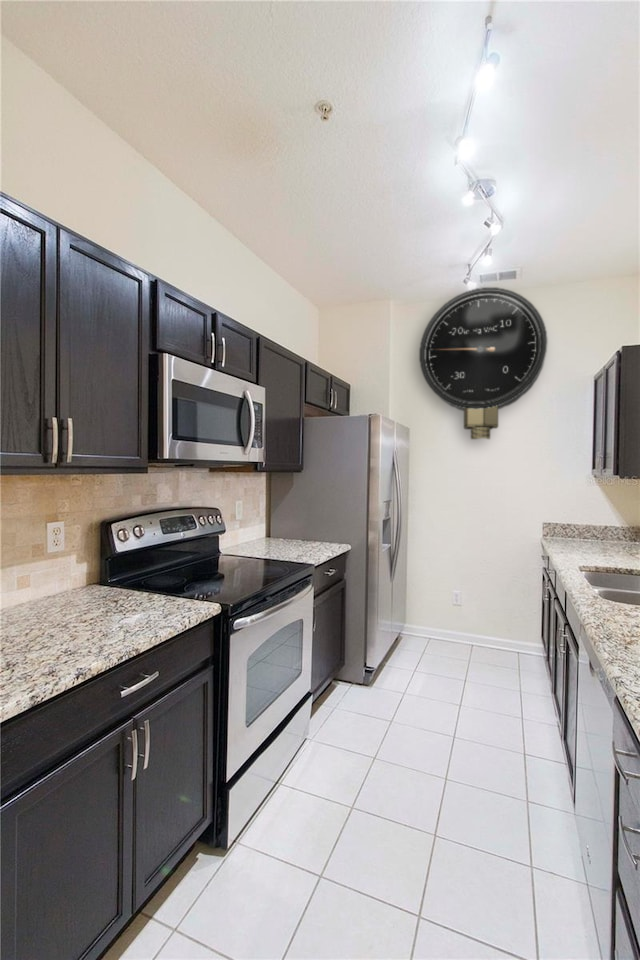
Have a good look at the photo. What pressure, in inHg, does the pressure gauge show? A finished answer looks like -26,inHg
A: -24,inHg
